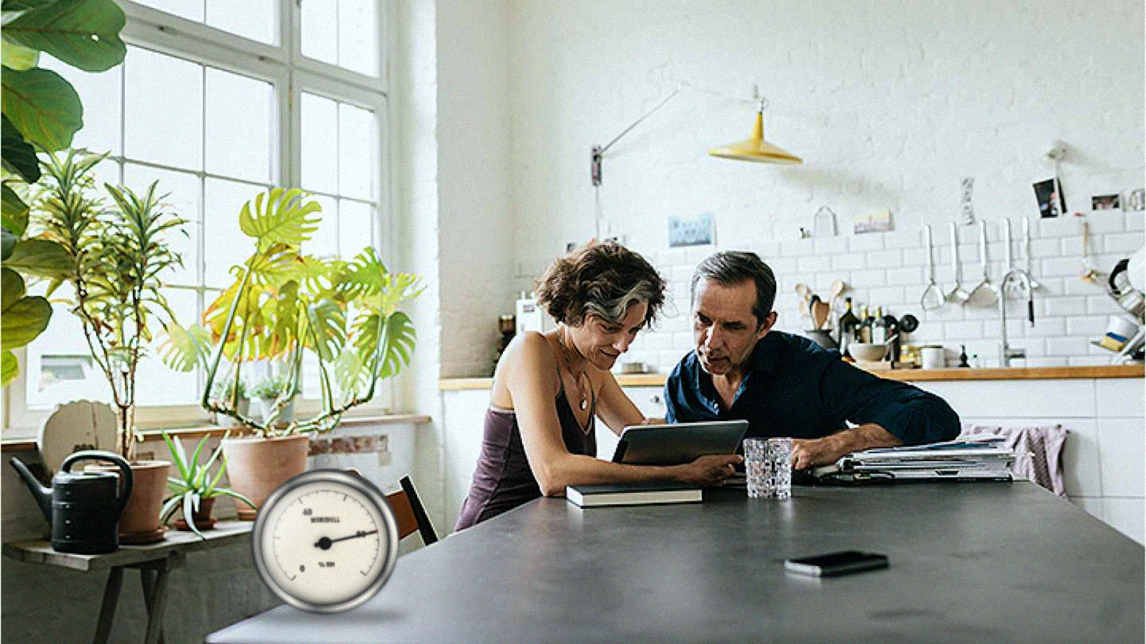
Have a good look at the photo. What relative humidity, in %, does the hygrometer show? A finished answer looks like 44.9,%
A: 80,%
